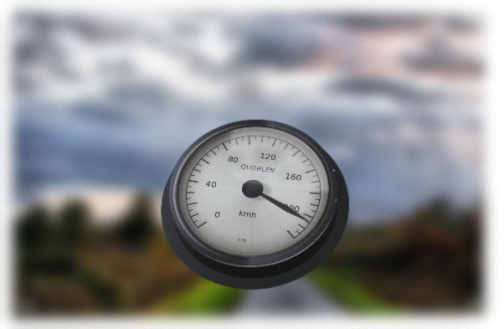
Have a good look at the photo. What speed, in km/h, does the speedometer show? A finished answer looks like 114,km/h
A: 205,km/h
